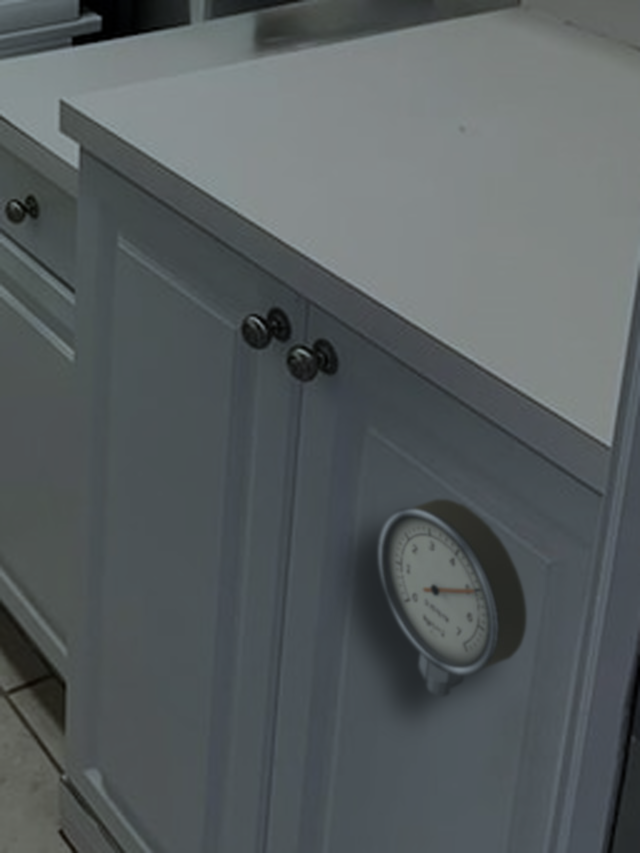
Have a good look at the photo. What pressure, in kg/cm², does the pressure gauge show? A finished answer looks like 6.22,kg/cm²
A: 5,kg/cm²
